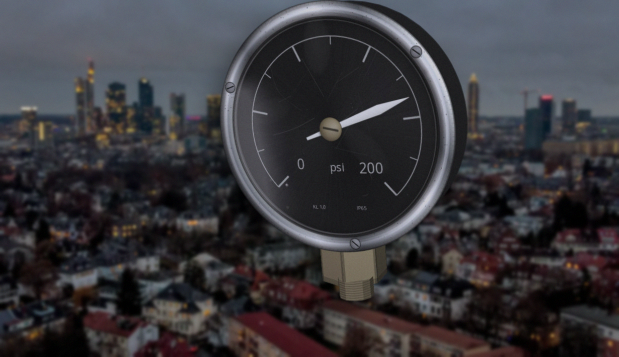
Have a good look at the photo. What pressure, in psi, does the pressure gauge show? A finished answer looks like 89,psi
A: 150,psi
